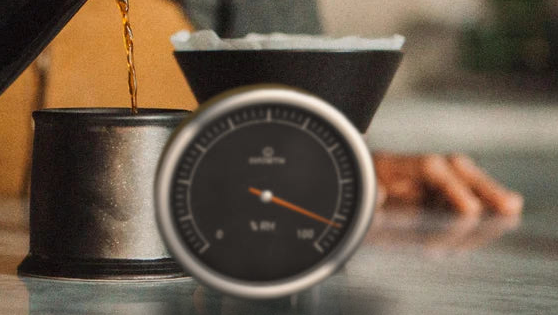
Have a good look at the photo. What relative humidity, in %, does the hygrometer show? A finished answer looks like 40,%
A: 92,%
